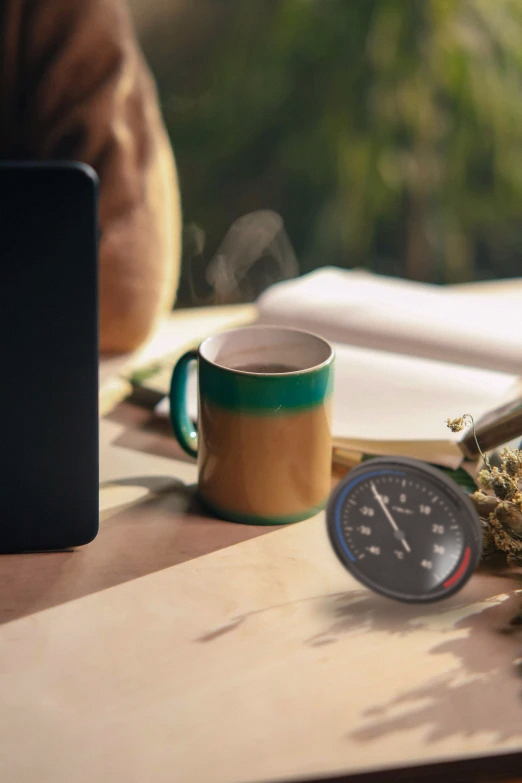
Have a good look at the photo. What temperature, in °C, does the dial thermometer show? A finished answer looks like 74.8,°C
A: -10,°C
